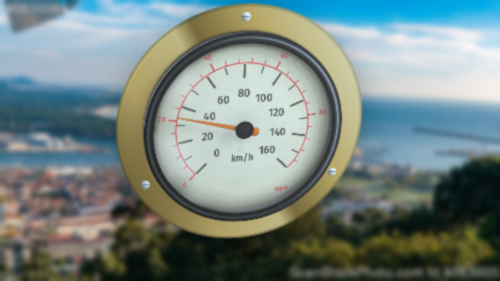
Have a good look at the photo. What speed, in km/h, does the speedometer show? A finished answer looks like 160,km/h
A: 35,km/h
